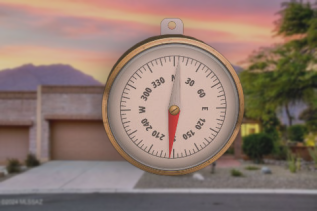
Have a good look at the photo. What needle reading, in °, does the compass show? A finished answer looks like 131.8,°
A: 185,°
